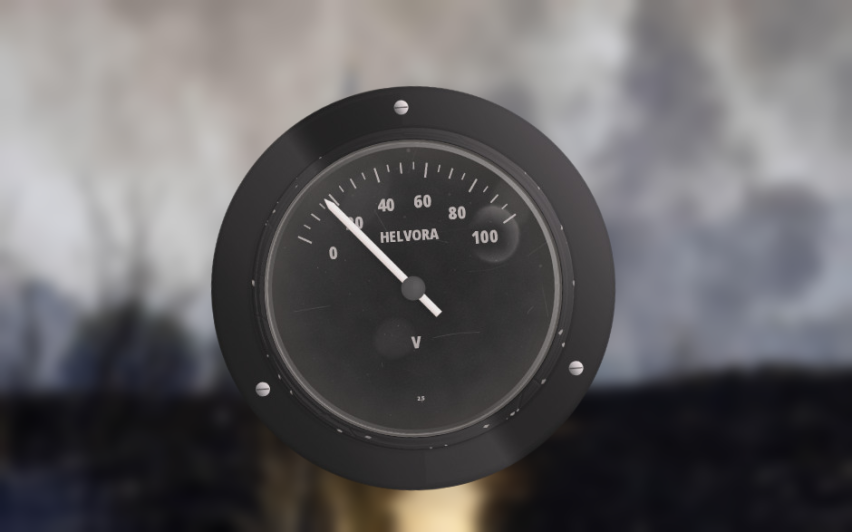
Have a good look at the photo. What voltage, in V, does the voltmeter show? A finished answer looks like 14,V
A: 17.5,V
